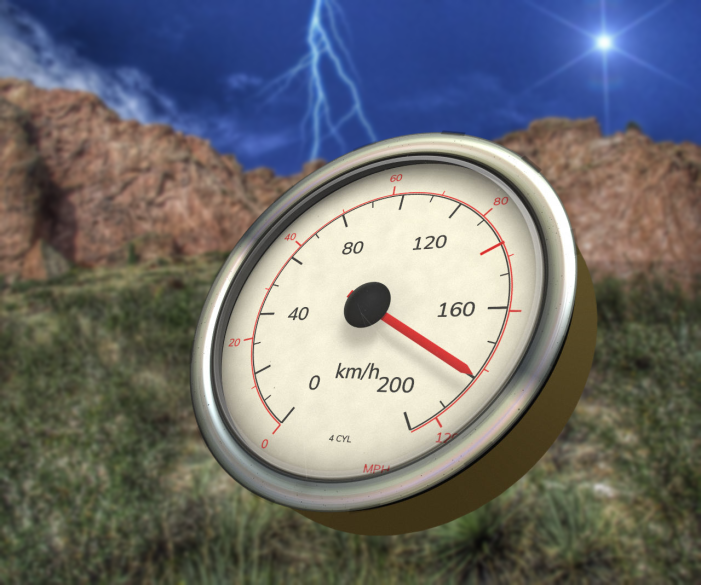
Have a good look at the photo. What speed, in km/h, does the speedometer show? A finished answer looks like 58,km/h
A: 180,km/h
